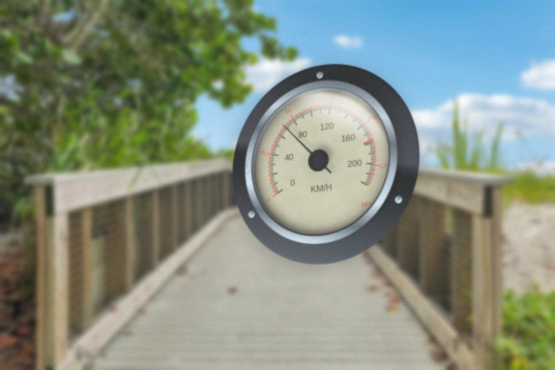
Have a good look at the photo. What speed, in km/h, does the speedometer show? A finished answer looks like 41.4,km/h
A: 70,km/h
